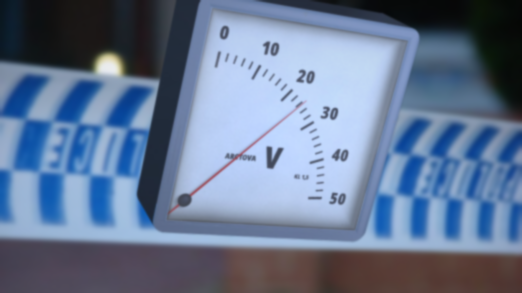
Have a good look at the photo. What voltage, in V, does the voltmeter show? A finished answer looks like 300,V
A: 24,V
